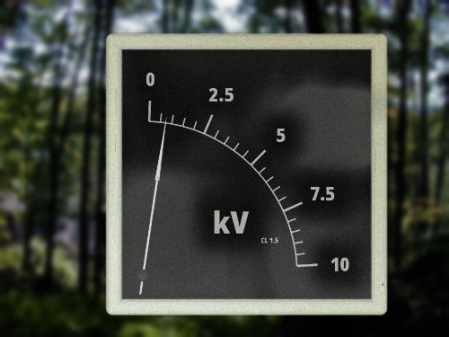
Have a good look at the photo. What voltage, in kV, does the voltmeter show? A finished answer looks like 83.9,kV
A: 0.75,kV
